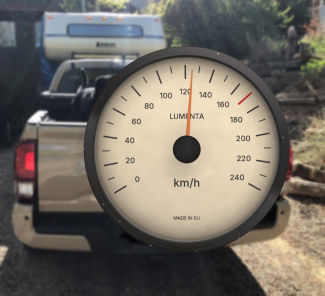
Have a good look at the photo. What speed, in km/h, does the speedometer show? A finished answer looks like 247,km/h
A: 125,km/h
